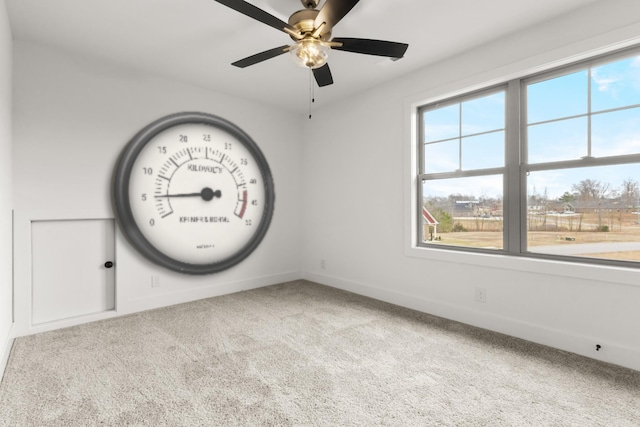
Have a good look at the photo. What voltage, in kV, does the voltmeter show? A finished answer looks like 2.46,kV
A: 5,kV
